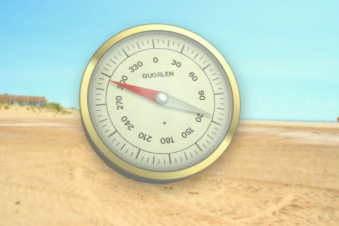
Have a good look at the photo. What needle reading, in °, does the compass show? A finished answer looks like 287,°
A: 295,°
